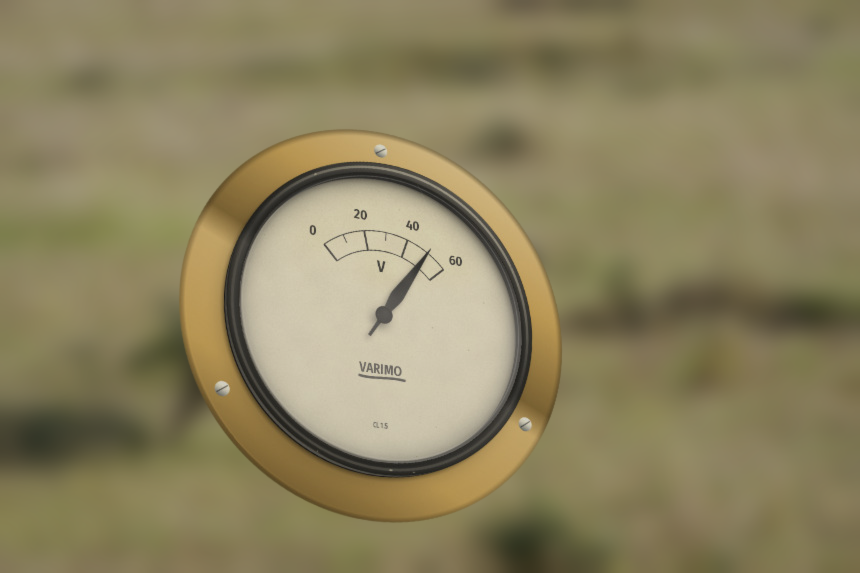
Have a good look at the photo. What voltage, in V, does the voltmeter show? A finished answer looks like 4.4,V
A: 50,V
